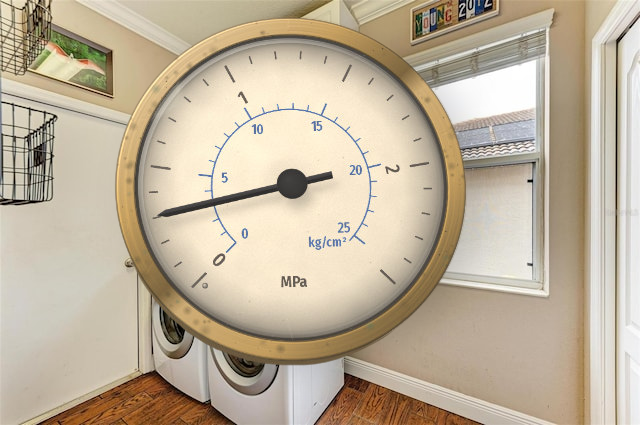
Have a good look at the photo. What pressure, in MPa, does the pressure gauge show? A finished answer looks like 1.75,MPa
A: 0.3,MPa
